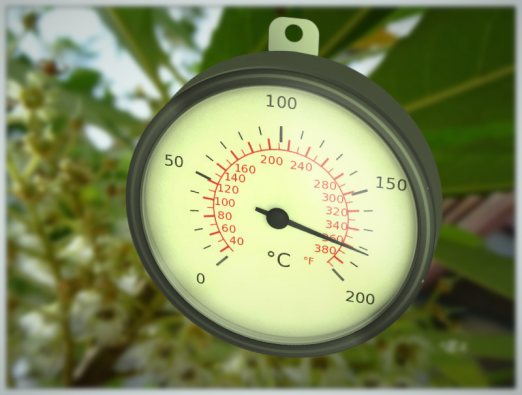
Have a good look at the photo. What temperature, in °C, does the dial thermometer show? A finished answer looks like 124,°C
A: 180,°C
